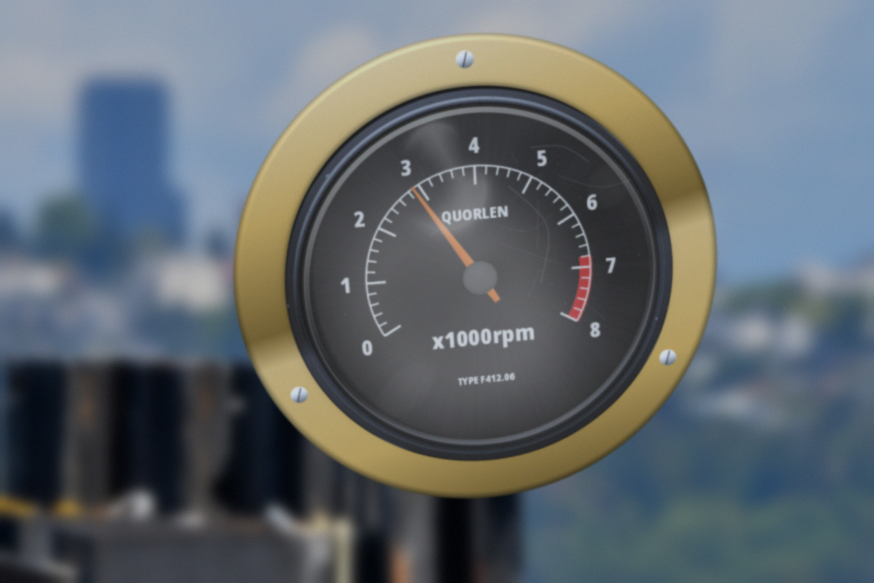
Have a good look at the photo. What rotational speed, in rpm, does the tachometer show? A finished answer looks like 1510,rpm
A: 2900,rpm
